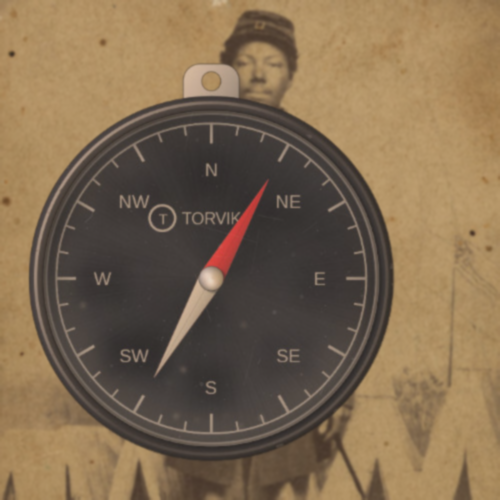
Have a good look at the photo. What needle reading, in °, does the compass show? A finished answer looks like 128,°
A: 30,°
